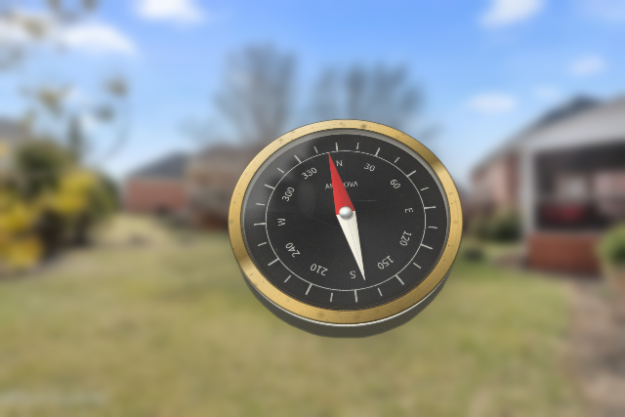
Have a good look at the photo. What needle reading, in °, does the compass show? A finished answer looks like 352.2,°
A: 352.5,°
